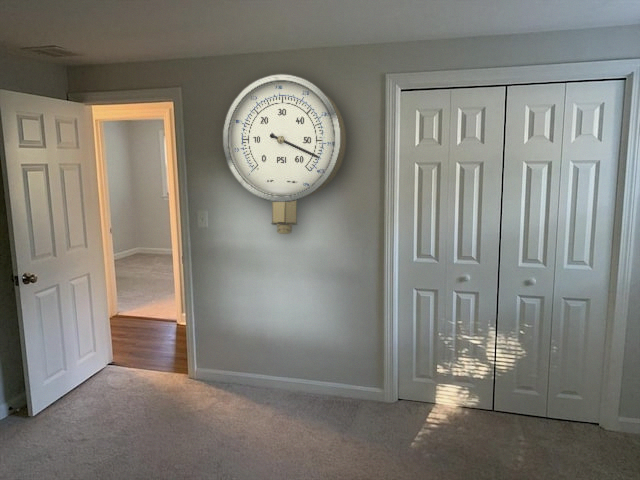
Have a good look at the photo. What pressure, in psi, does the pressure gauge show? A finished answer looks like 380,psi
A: 55,psi
